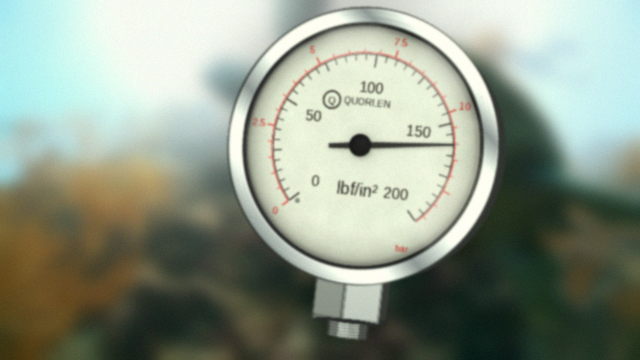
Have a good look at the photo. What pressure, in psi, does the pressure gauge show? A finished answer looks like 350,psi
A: 160,psi
